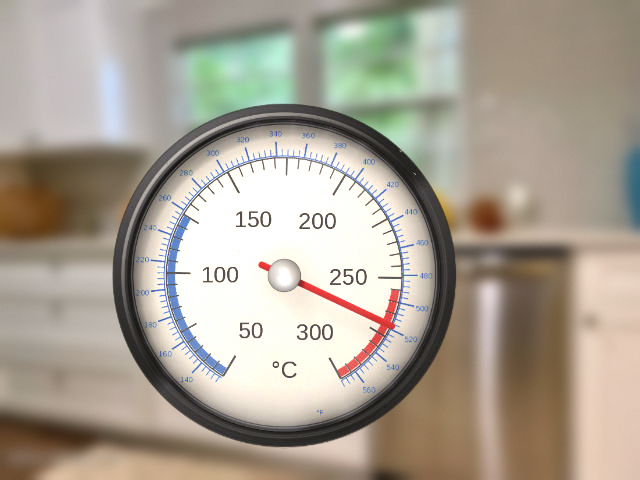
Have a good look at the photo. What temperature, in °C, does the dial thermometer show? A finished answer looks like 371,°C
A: 270,°C
